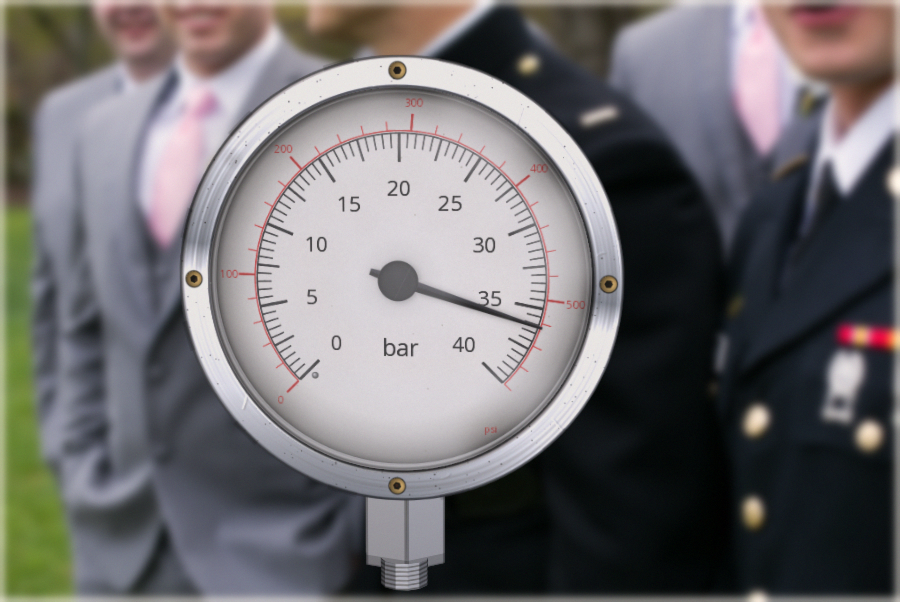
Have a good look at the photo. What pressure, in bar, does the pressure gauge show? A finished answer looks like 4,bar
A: 36,bar
